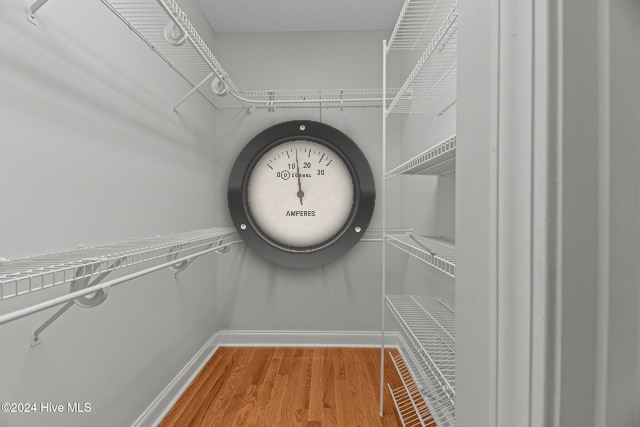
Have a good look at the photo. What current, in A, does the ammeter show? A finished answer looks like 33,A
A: 14,A
